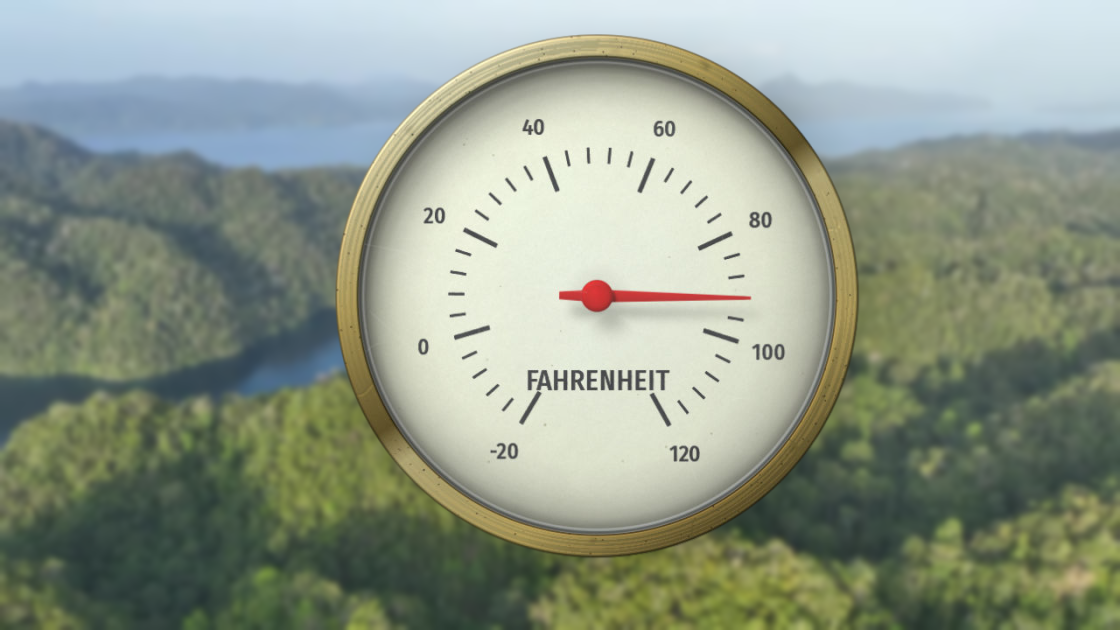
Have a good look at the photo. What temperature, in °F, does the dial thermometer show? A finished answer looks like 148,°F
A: 92,°F
